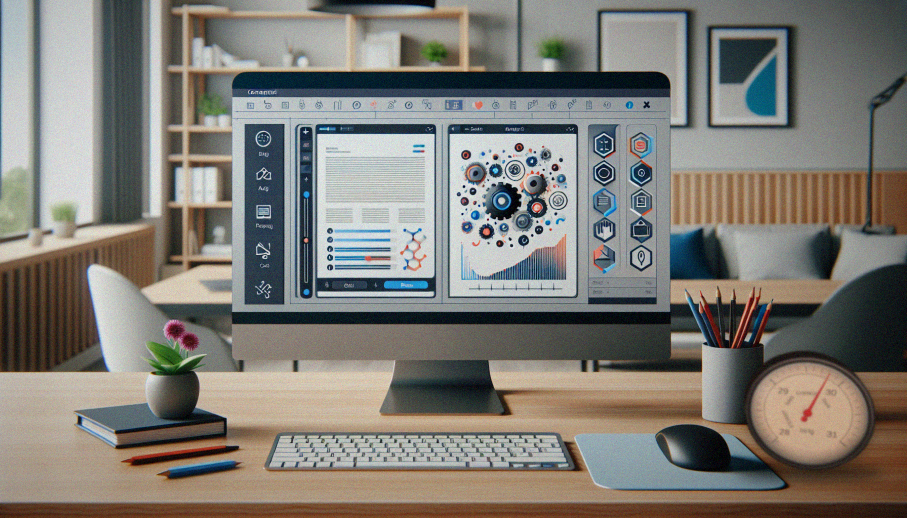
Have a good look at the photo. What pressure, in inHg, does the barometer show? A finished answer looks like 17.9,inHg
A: 29.8,inHg
